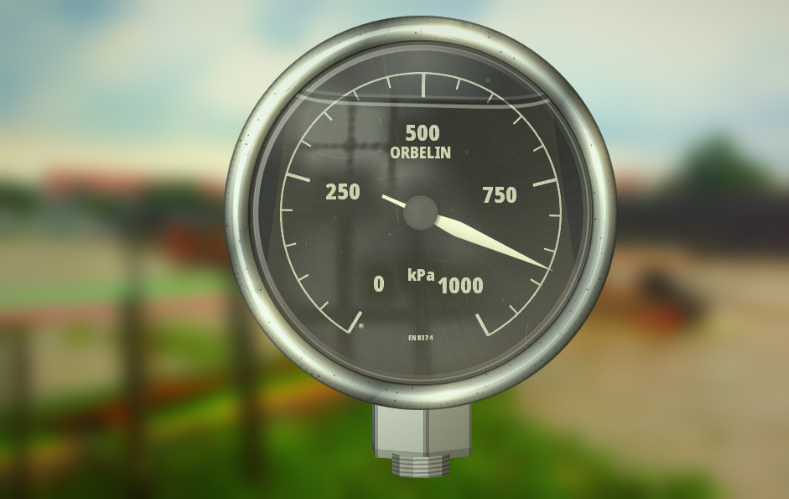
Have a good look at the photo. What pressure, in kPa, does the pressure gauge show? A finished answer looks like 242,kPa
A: 875,kPa
